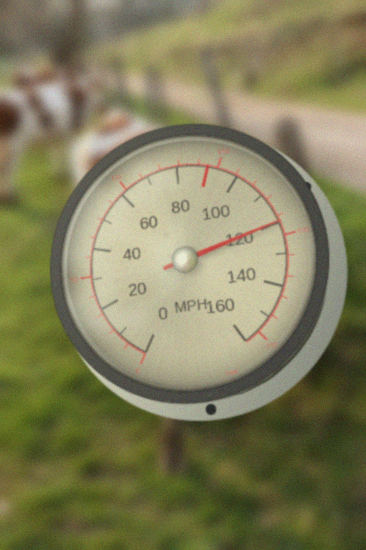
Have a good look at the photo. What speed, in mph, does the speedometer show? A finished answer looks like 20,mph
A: 120,mph
